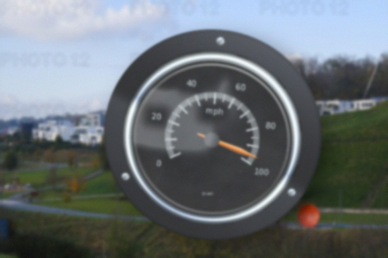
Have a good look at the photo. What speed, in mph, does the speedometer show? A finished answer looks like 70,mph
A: 95,mph
